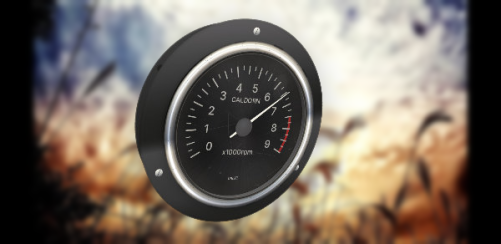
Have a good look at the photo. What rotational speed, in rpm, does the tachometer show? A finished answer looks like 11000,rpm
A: 6500,rpm
